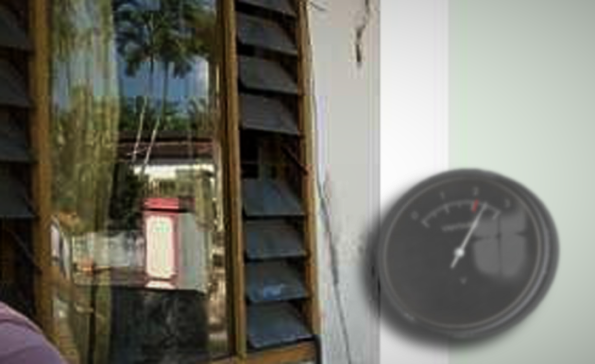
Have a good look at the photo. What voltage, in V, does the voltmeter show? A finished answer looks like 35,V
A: 2.5,V
